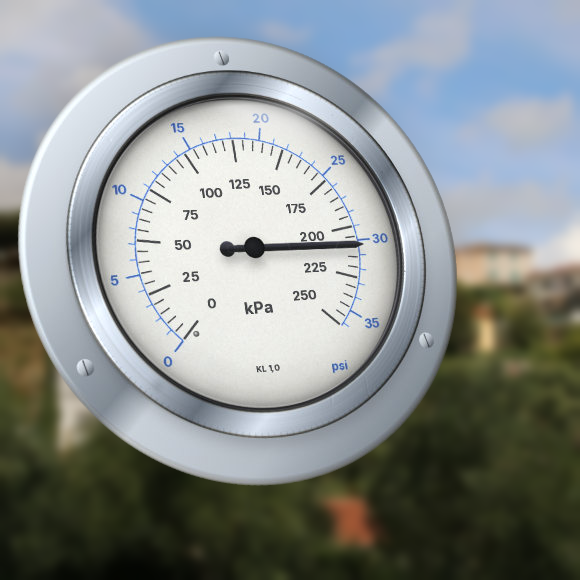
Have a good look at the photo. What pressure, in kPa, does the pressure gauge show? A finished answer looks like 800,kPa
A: 210,kPa
